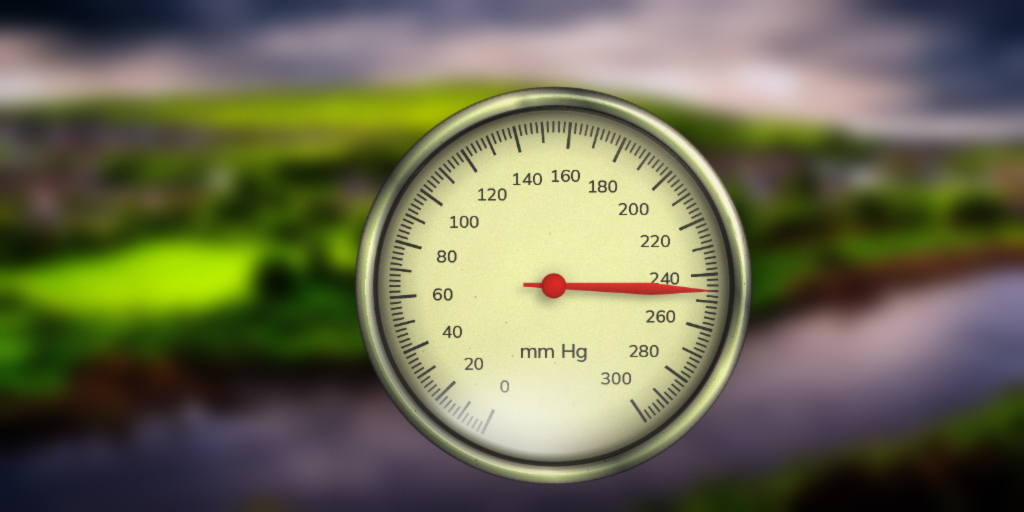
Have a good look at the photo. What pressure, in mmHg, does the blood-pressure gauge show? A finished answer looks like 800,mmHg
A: 246,mmHg
